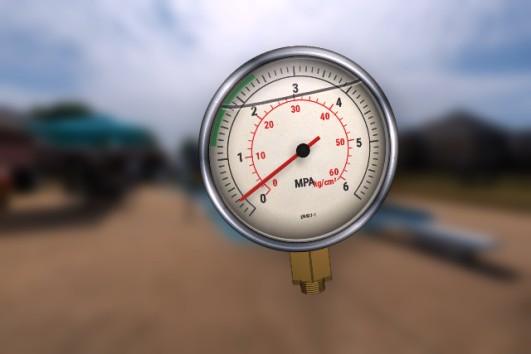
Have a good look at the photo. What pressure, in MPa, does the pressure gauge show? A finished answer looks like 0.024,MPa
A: 0.3,MPa
